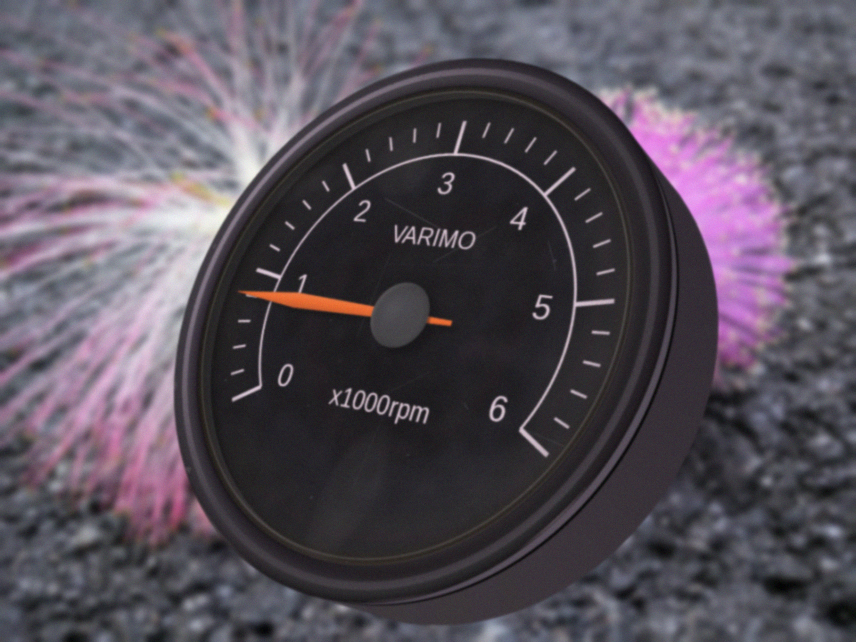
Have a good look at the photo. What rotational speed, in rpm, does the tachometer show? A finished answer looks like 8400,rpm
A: 800,rpm
